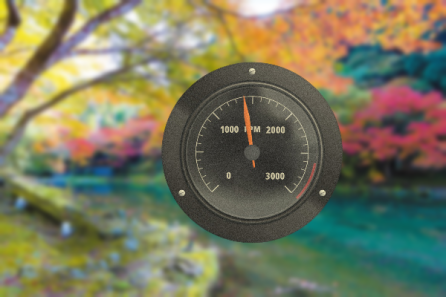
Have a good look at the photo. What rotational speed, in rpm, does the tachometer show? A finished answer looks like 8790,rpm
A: 1400,rpm
